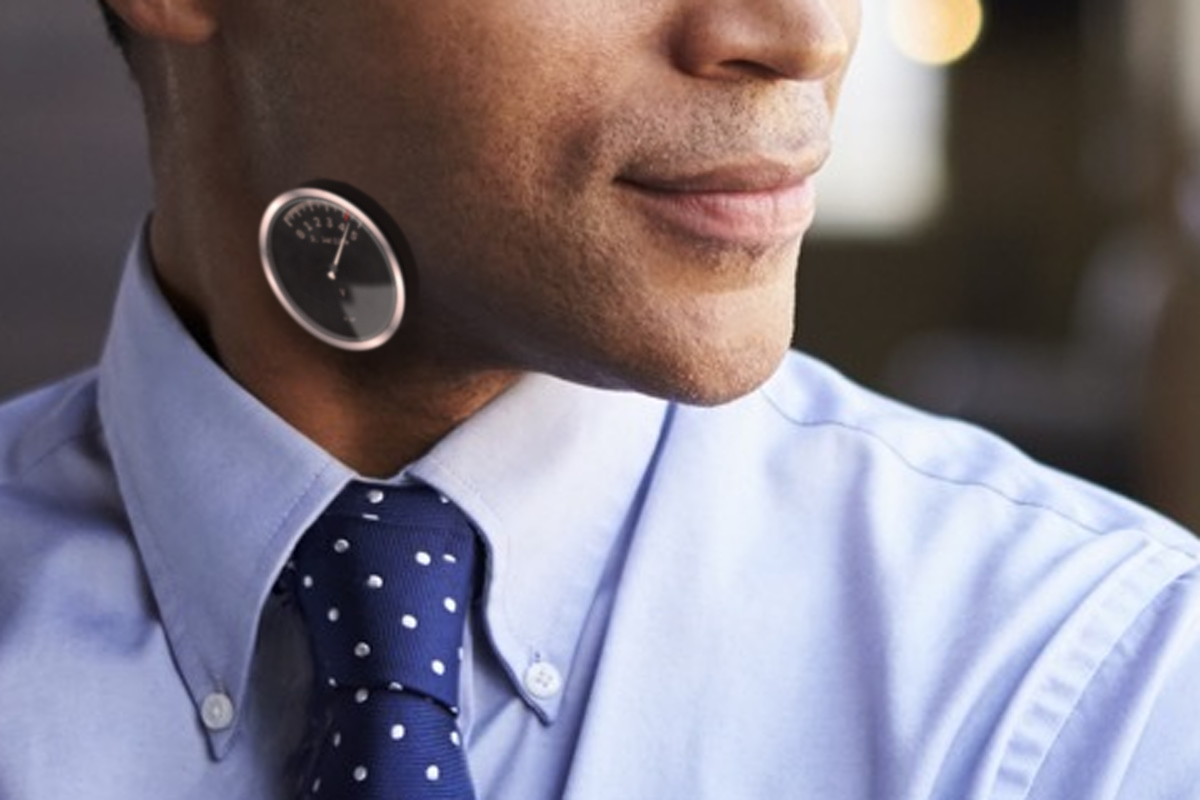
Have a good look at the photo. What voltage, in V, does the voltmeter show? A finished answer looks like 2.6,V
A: 4.5,V
